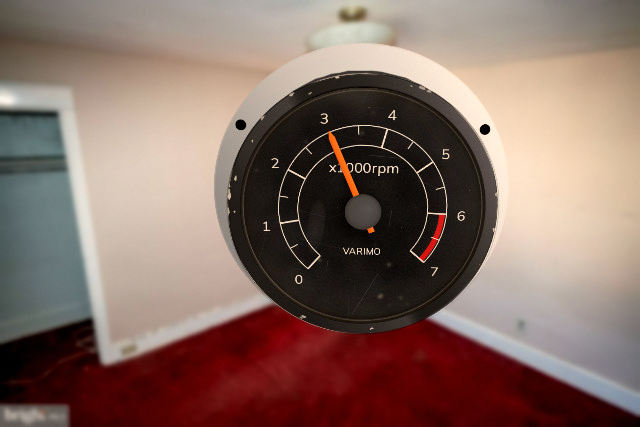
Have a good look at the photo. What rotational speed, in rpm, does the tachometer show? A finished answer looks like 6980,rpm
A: 3000,rpm
